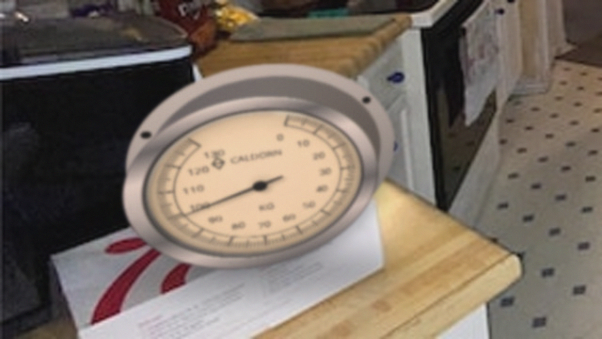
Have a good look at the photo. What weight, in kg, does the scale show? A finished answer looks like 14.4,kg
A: 100,kg
